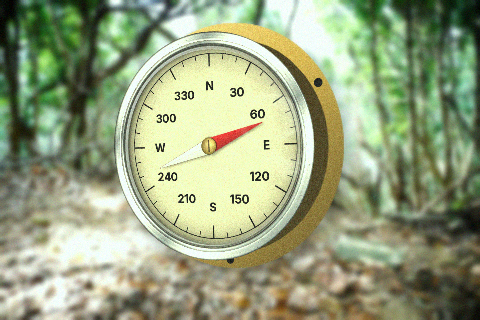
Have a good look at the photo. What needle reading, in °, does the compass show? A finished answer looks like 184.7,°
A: 70,°
